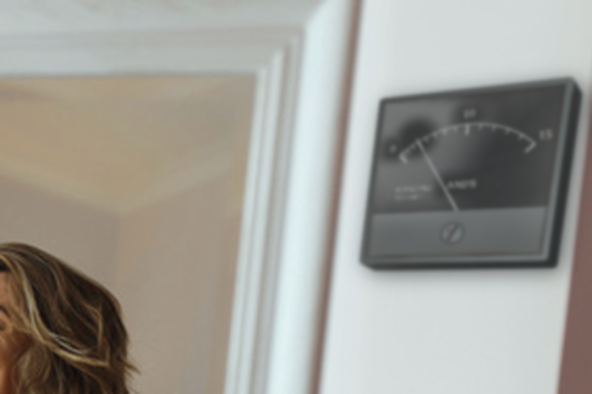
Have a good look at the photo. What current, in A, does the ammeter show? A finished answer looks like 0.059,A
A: 5,A
